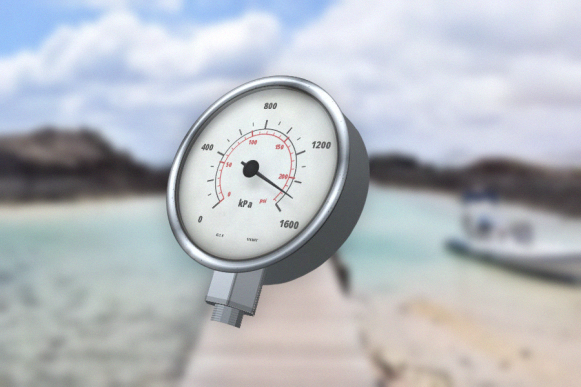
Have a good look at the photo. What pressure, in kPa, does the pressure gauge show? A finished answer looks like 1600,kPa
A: 1500,kPa
